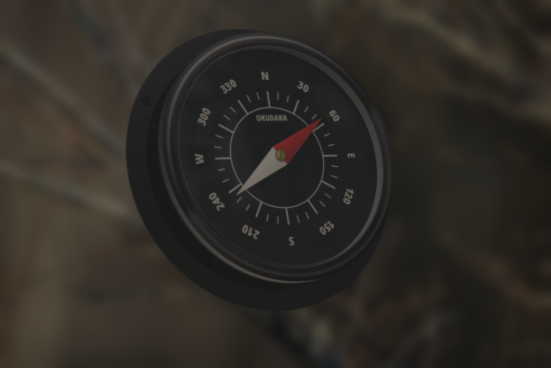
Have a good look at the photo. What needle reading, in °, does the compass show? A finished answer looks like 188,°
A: 55,°
